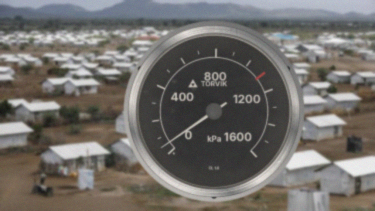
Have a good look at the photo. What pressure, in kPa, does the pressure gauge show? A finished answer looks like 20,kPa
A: 50,kPa
